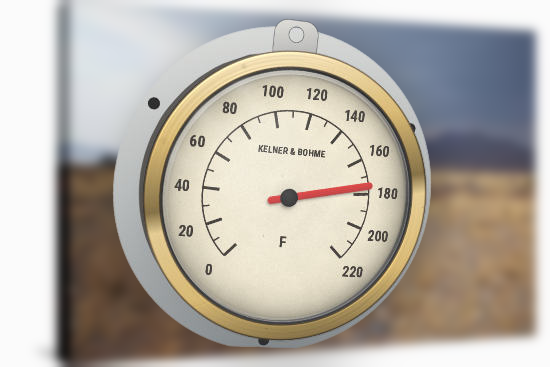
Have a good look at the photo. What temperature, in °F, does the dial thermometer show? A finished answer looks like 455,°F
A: 175,°F
